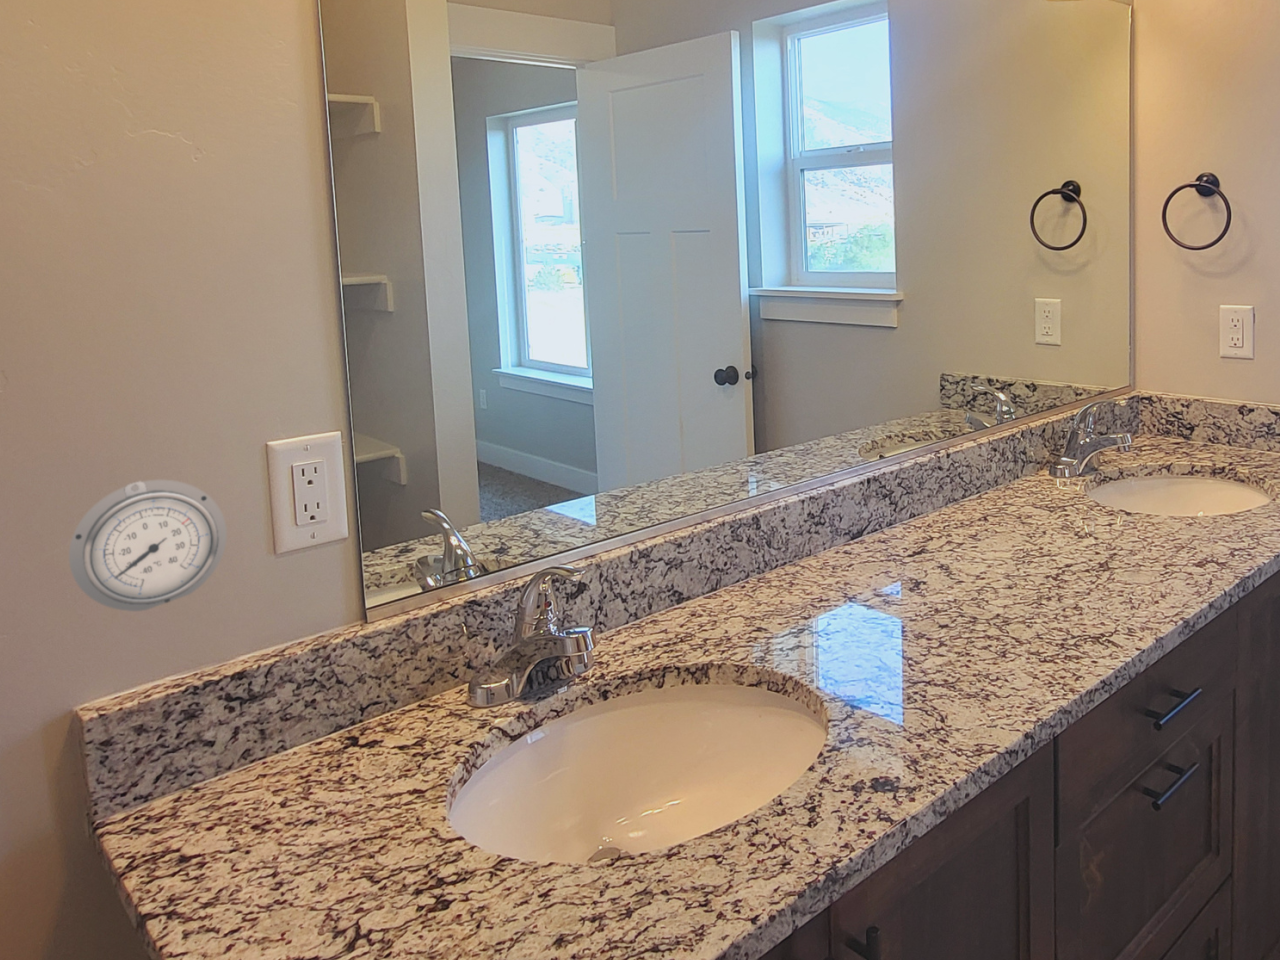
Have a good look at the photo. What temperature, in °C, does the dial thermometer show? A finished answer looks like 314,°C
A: -30,°C
